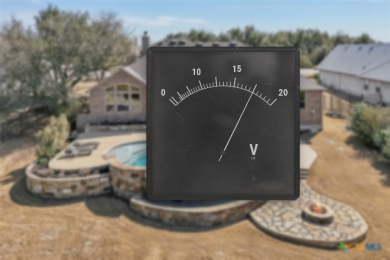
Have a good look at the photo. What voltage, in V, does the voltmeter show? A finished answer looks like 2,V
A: 17.5,V
